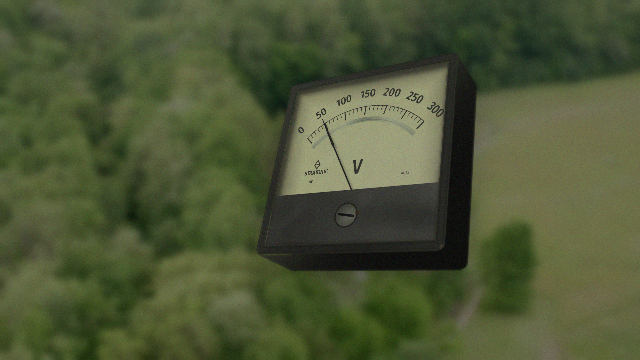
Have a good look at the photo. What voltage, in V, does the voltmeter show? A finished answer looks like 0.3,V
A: 50,V
